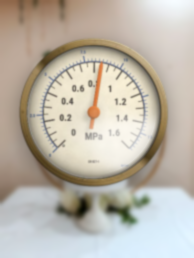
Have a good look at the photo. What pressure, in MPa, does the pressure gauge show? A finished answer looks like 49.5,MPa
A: 0.85,MPa
